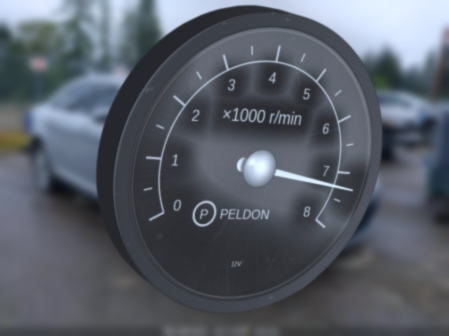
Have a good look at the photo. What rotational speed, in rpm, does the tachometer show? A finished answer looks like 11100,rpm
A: 7250,rpm
